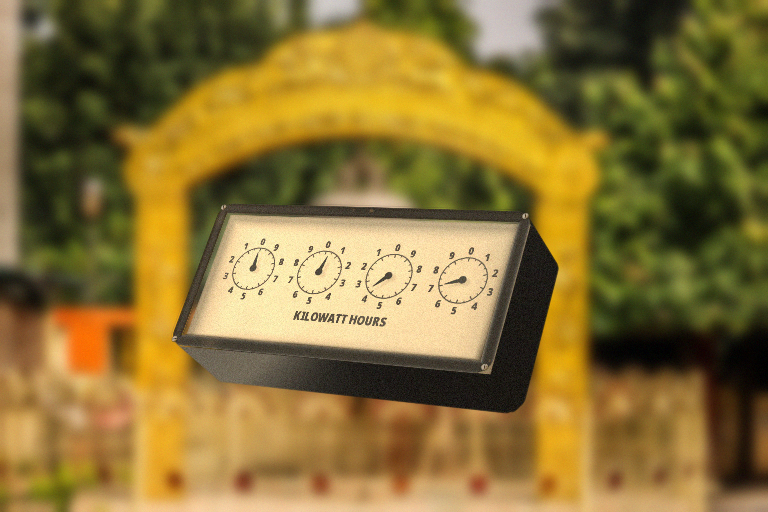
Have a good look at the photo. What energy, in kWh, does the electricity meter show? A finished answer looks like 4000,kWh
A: 37,kWh
